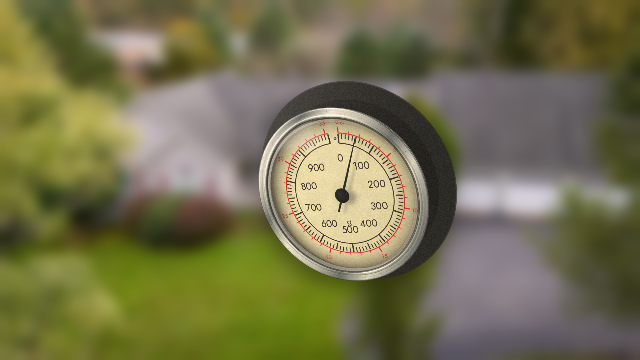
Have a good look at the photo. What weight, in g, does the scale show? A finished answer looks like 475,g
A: 50,g
